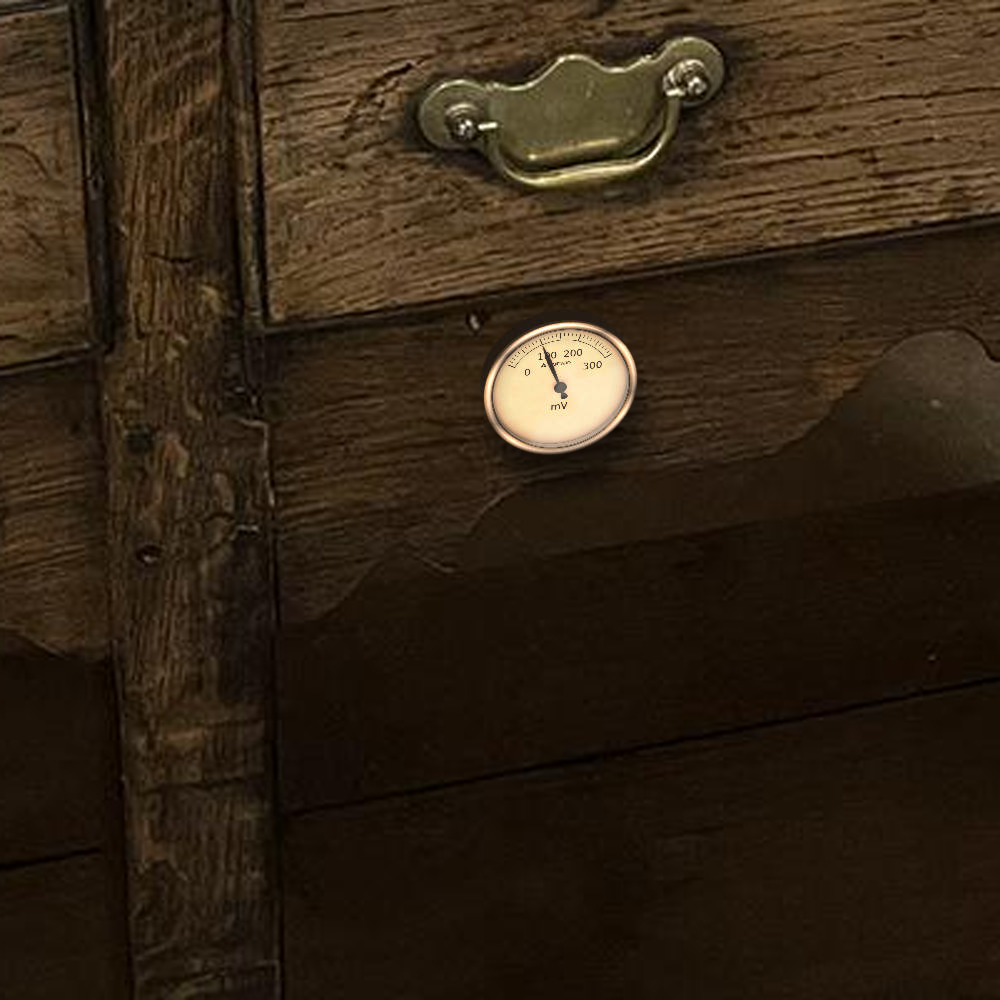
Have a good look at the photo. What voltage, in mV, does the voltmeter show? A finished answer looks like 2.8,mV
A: 100,mV
